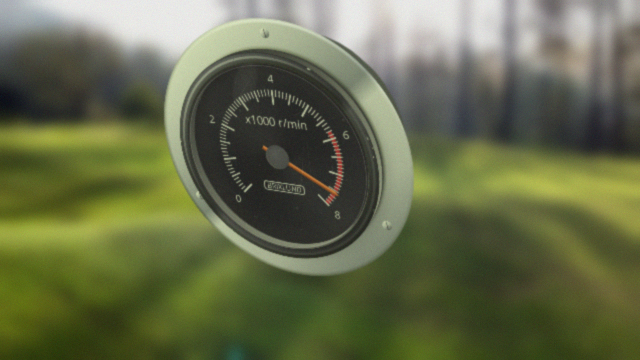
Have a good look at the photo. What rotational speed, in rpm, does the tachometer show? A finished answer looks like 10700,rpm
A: 7500,rpm
